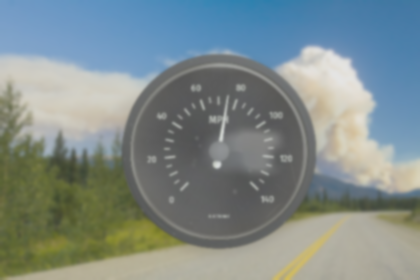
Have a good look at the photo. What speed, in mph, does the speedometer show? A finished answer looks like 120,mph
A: 75,mph
